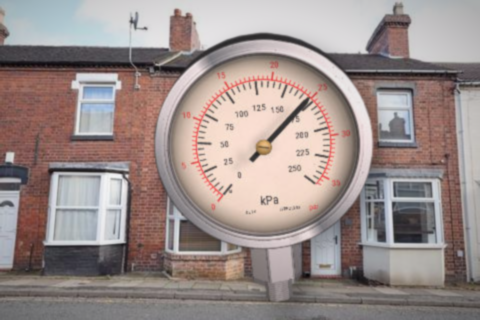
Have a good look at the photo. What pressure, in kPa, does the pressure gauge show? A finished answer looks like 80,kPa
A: 170,kPa
